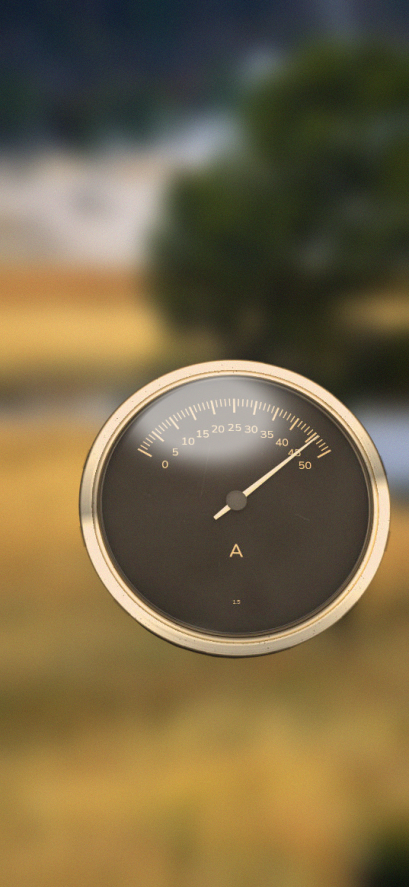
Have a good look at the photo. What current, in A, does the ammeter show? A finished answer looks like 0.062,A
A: 46,A
